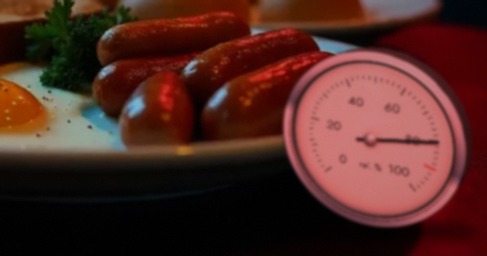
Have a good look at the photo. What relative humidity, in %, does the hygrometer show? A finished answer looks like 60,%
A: 80,%
